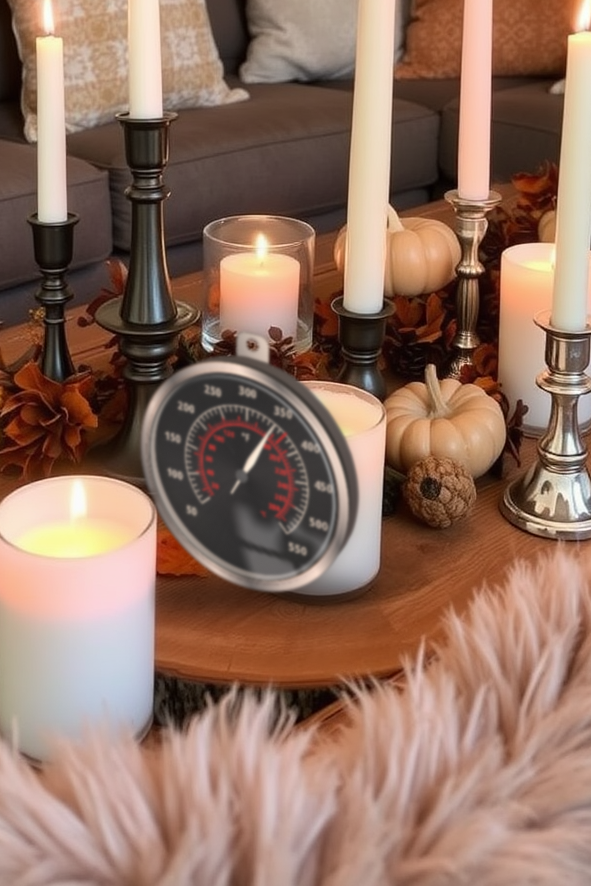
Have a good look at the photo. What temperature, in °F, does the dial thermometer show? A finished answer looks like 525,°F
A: 350,°F
